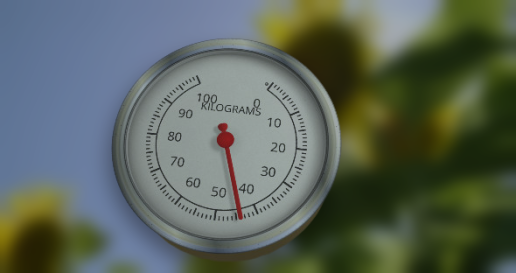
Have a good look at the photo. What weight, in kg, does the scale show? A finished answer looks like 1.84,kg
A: 44,kg
